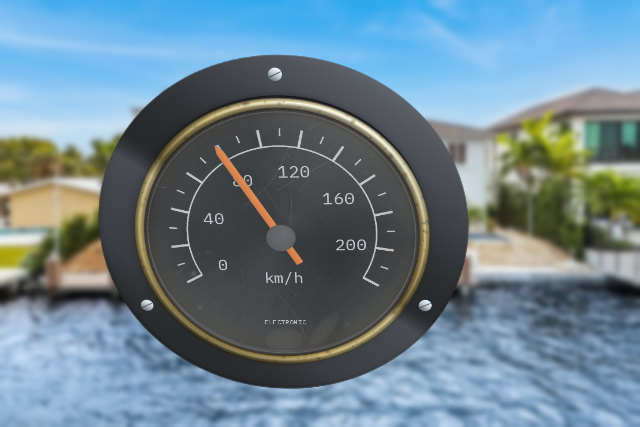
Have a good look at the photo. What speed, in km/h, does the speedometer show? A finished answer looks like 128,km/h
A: 80,km/h
